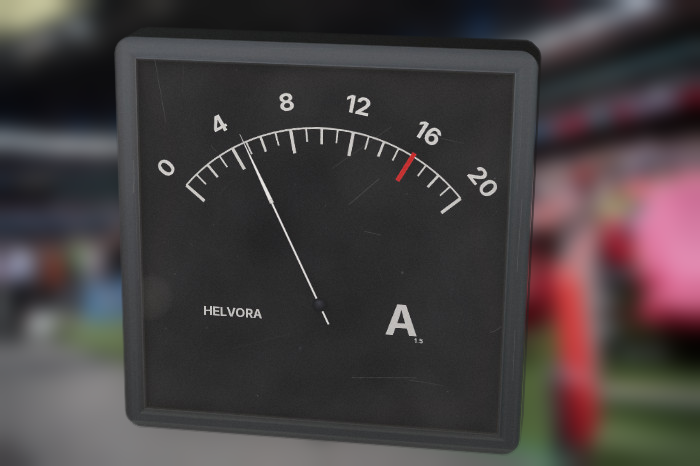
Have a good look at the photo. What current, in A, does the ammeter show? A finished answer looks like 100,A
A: 5,A
